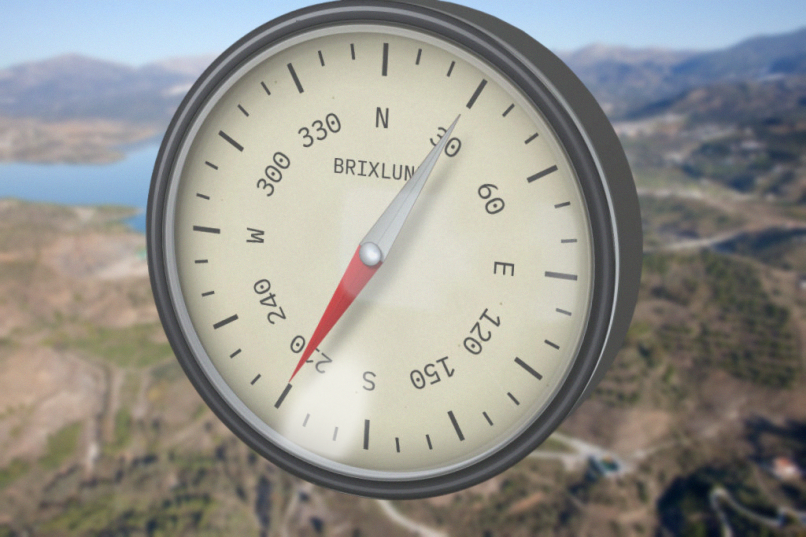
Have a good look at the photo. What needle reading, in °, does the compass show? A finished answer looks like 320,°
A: 210,°
